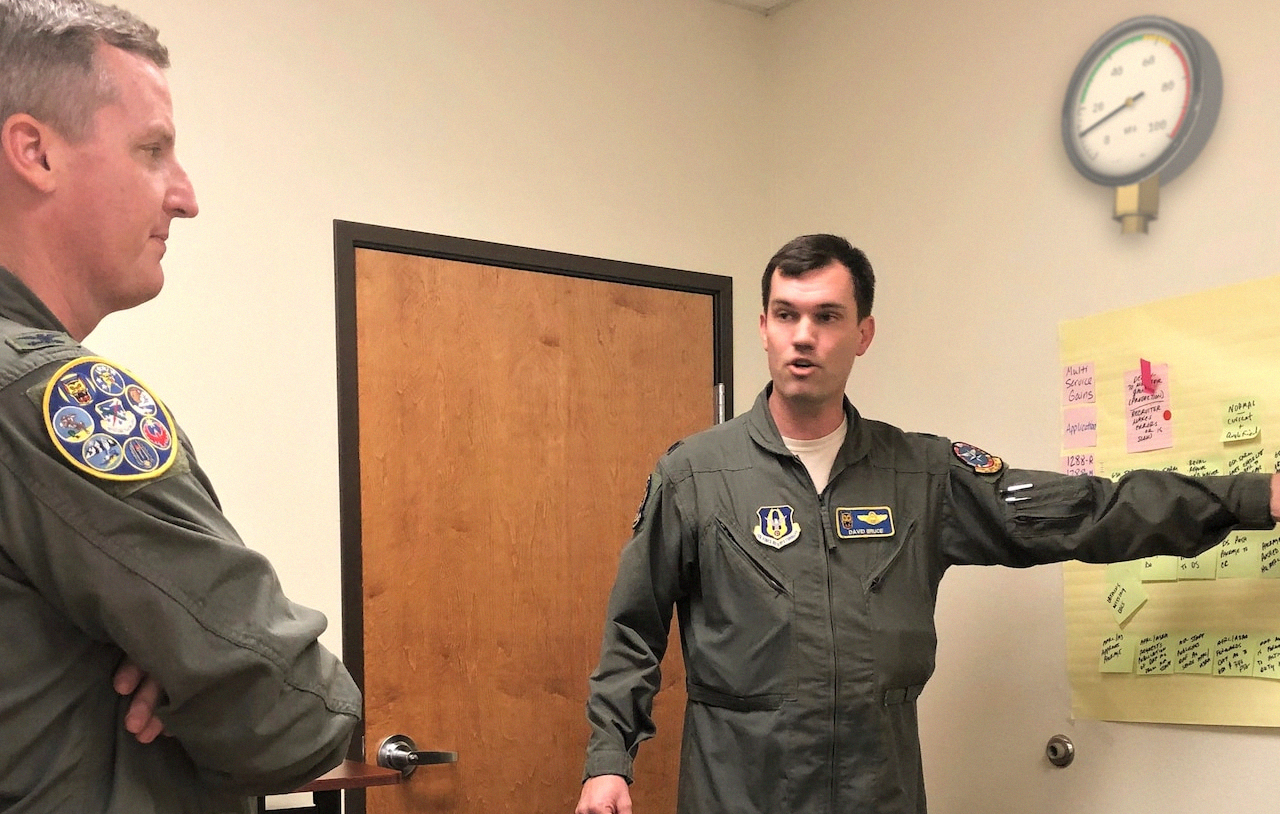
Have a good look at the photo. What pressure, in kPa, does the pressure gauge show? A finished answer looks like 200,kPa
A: 10,kPa
